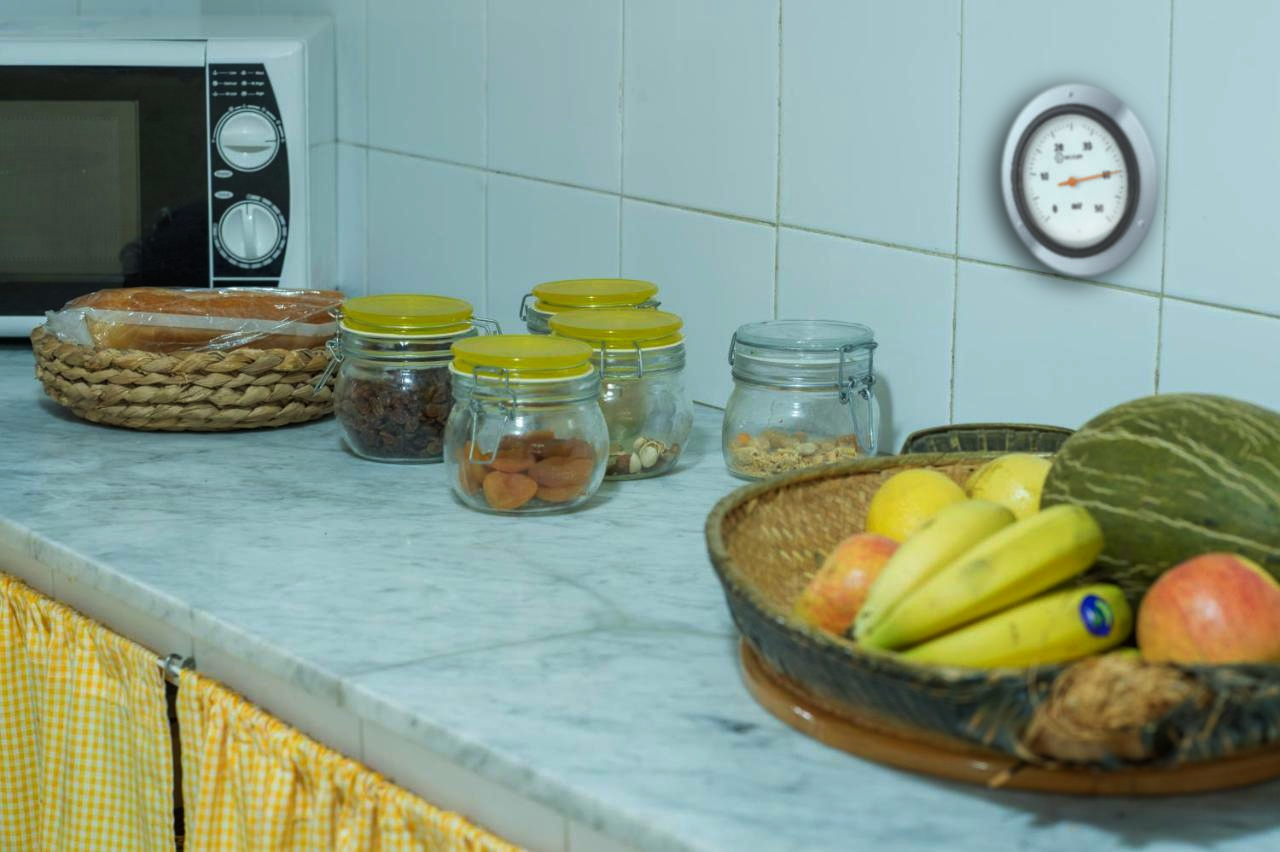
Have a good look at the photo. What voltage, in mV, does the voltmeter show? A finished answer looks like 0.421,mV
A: 40,mV
